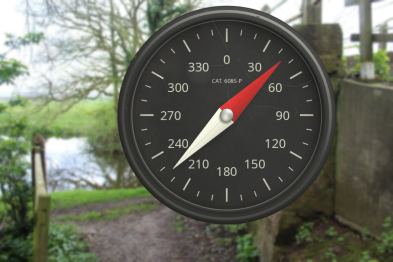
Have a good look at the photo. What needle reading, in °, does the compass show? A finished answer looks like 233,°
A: 45,°
